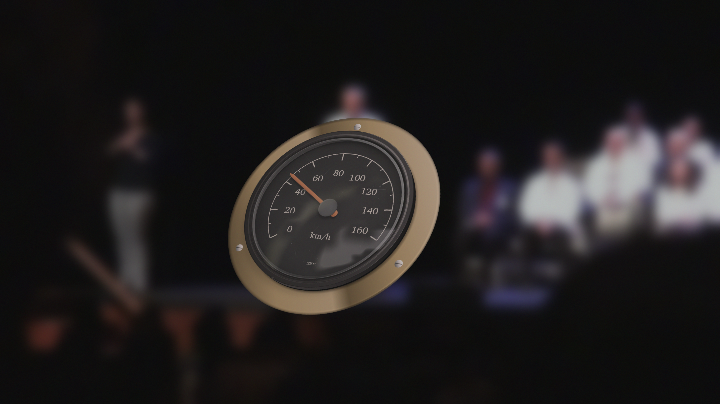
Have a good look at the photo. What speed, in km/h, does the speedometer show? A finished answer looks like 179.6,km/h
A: 45,km/h
